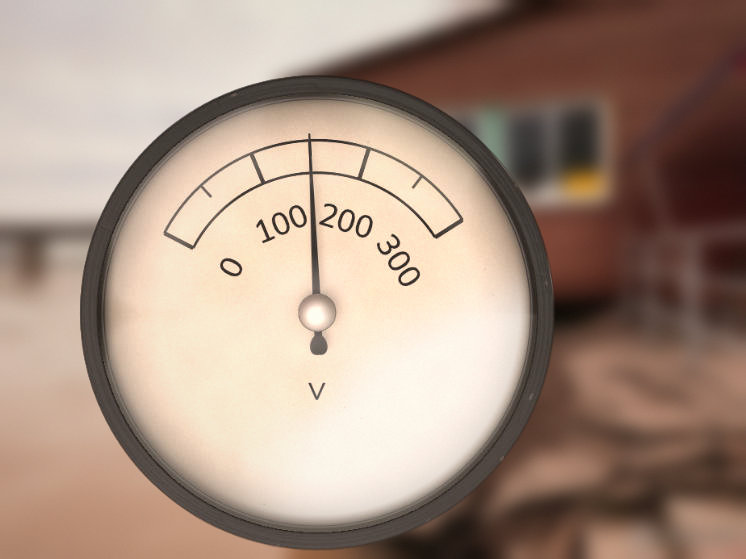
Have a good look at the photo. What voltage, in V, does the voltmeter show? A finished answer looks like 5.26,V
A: 150,V
